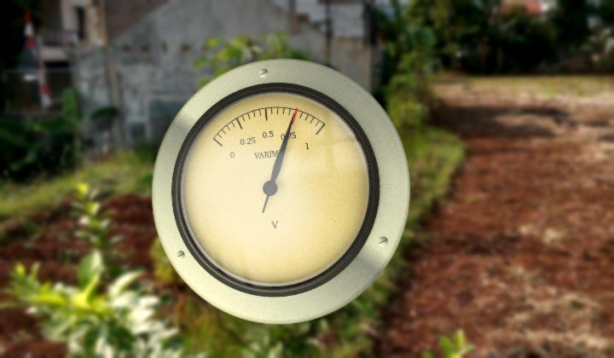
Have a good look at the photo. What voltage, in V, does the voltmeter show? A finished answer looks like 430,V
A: 0.75,V
